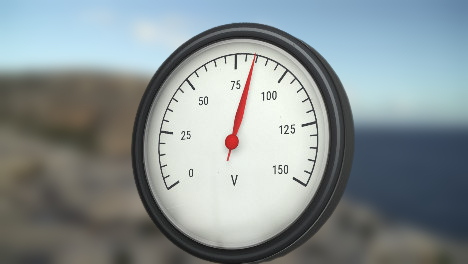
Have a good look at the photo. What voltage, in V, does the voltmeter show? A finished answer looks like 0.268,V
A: 85,V
